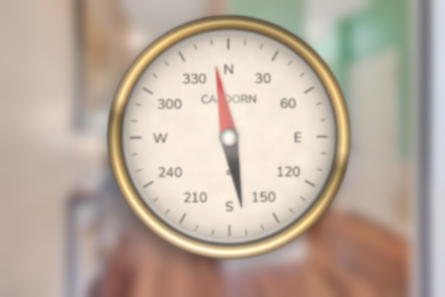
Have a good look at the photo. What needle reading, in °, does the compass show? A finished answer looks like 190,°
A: 350,°
